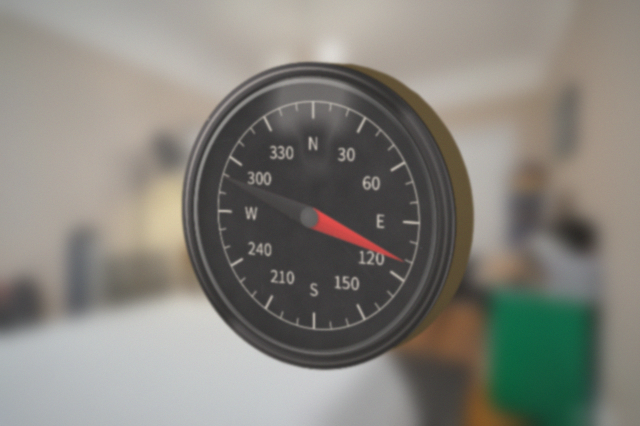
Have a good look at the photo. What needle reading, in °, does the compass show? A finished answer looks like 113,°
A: 110,°
